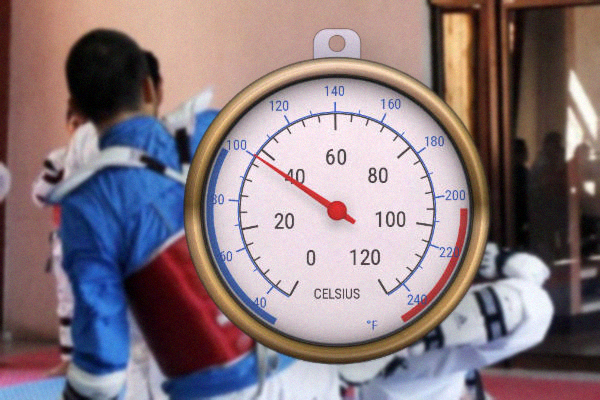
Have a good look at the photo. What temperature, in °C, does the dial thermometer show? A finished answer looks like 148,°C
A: 38,°C
